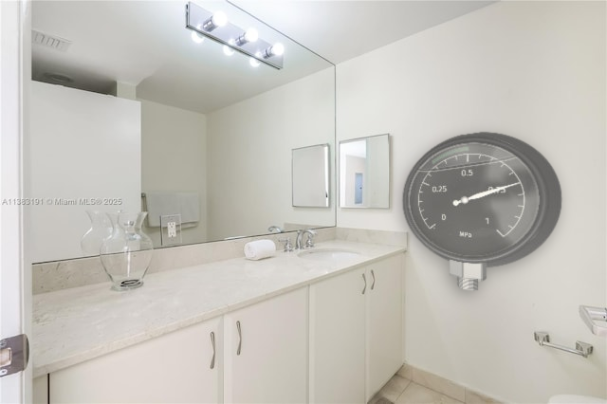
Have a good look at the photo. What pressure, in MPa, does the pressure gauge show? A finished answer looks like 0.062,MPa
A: 0.75,MPa
